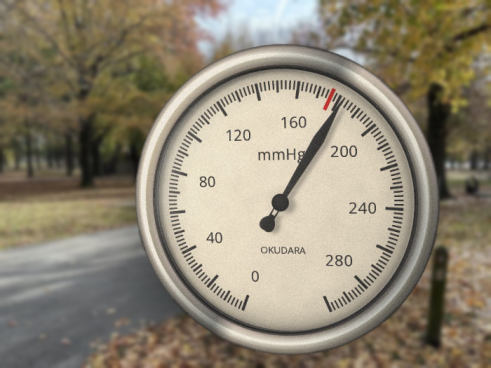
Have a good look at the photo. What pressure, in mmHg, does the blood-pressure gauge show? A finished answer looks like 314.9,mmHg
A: 182,mmHg
